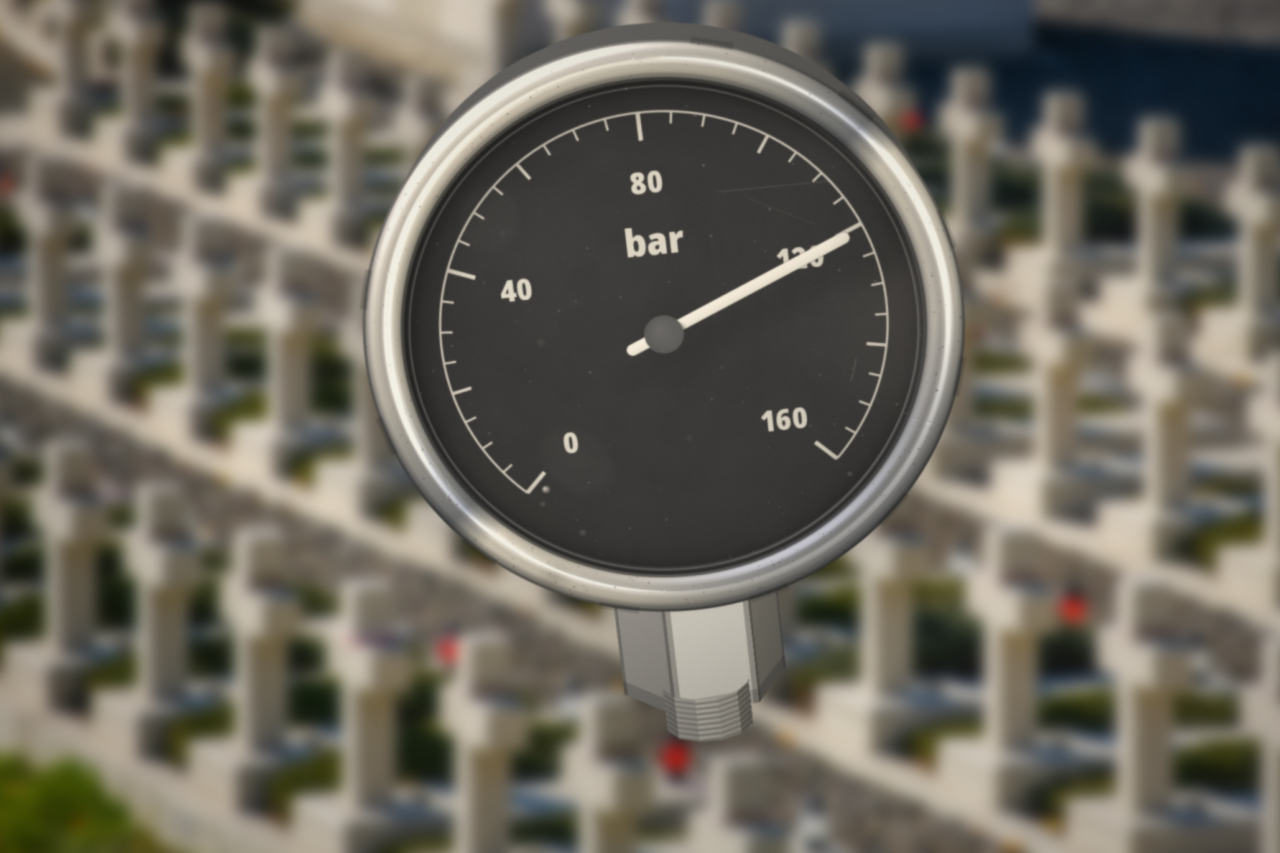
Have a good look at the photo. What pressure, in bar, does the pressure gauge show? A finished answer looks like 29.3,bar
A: 120,bar
